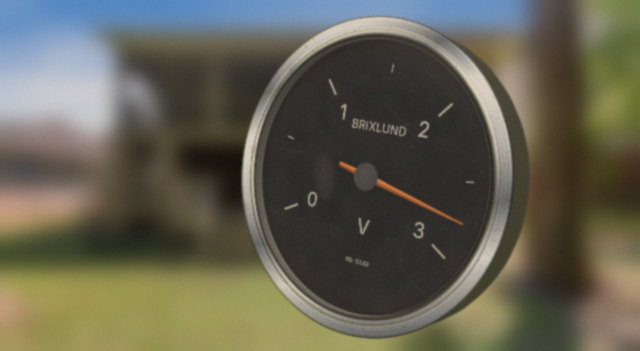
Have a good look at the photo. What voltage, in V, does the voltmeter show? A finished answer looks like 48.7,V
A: 2.75,V
